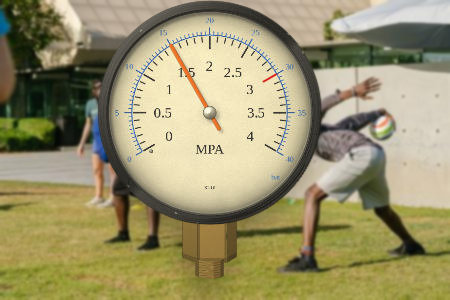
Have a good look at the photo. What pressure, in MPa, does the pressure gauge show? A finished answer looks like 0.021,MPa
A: 1.5,MPa
